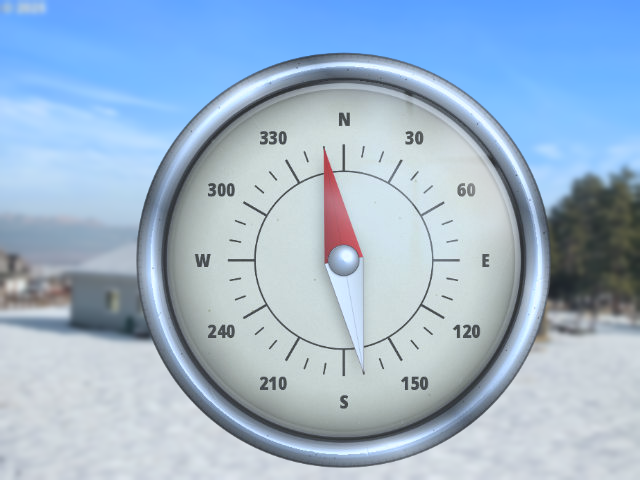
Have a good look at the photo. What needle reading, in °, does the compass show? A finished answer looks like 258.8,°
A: 350,°
